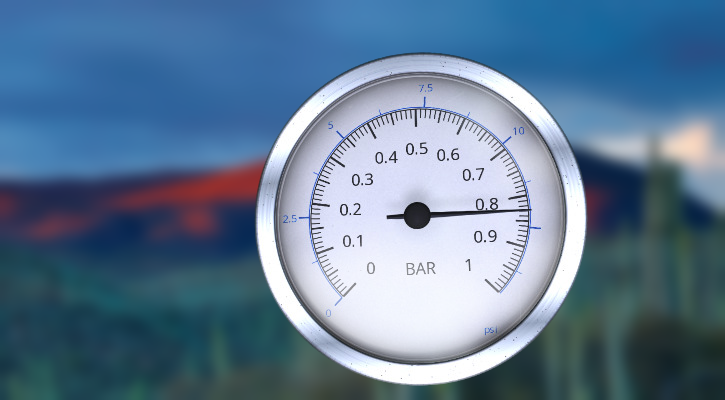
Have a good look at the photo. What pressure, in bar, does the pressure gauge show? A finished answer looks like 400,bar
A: 0.83,bar
